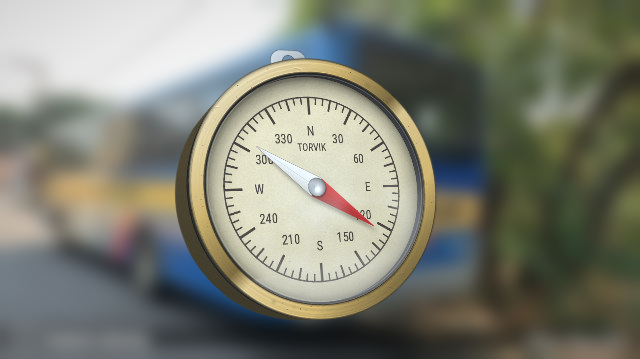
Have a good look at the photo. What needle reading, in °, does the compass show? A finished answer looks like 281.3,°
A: 125,°
